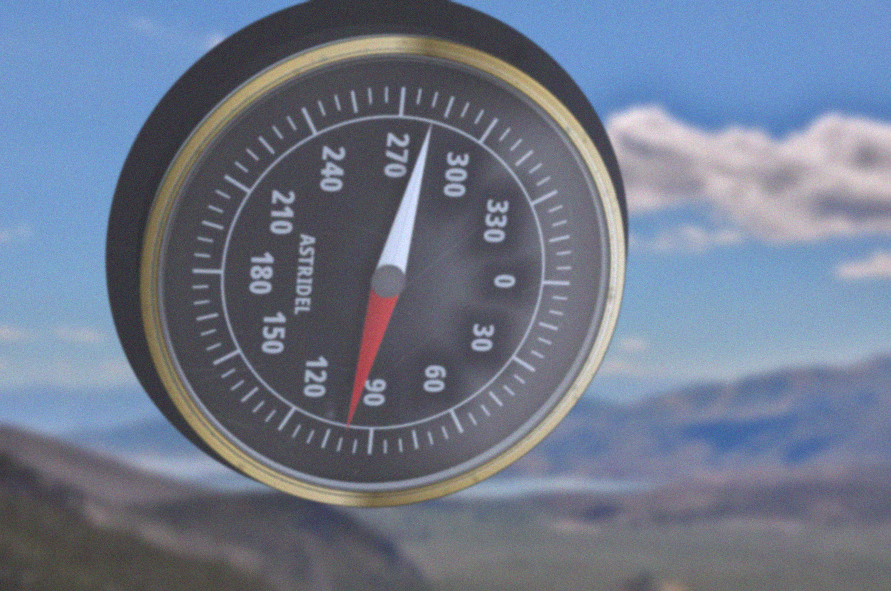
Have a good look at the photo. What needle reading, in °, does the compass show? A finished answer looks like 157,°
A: 100,°
